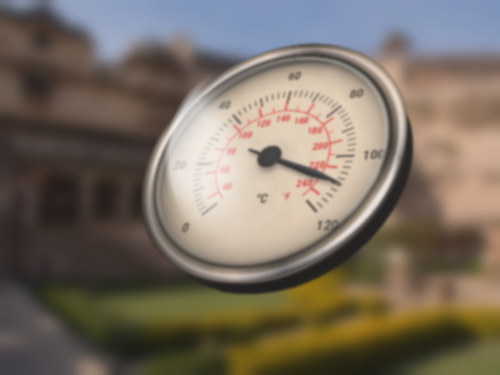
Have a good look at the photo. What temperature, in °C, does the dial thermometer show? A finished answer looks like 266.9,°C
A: 110,°C
